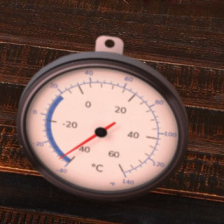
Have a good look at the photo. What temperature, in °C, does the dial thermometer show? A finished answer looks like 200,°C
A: -36,°C
